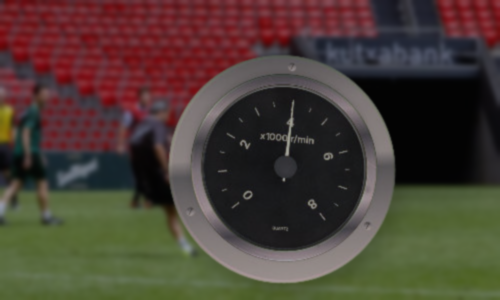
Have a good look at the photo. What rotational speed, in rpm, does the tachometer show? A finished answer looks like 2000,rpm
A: 4000,rpm
